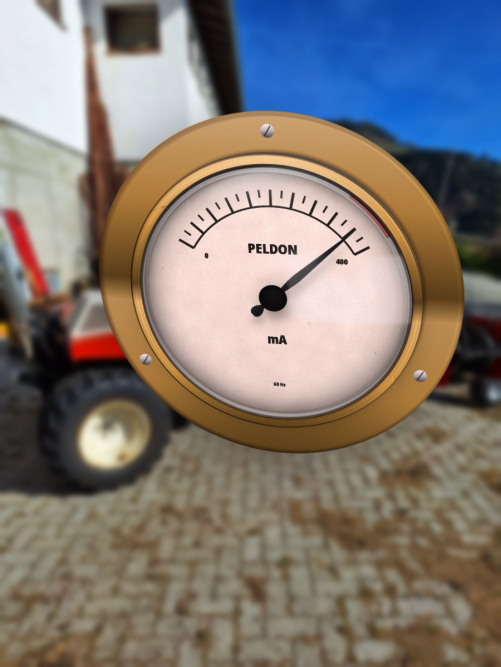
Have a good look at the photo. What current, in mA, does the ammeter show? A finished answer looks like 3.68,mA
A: 360,mA
